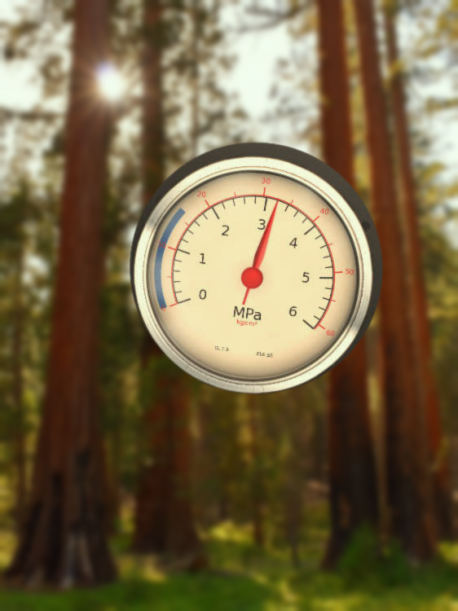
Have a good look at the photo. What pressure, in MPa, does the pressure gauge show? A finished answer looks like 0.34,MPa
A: 3.2,MPa
